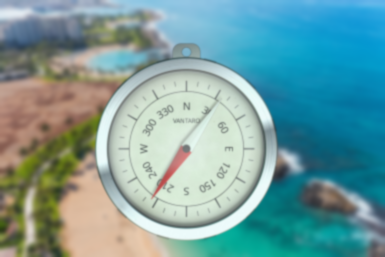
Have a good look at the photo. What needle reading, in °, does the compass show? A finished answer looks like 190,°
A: 215,°
